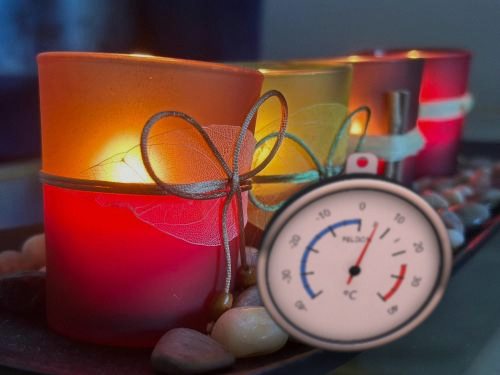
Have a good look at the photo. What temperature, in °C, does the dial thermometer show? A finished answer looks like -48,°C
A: 5,°C
